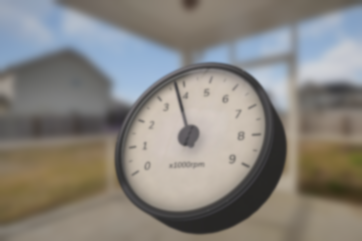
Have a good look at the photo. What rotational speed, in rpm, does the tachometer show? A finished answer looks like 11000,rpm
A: 3750,rpm
